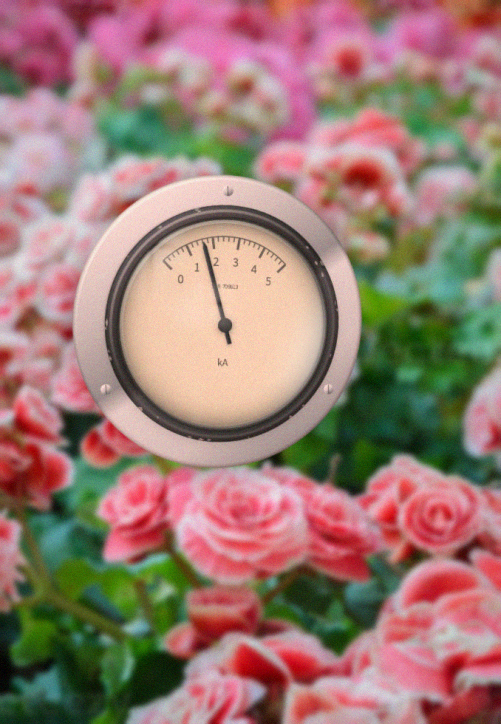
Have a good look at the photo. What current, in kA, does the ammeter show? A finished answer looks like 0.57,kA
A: 1.6,kA
